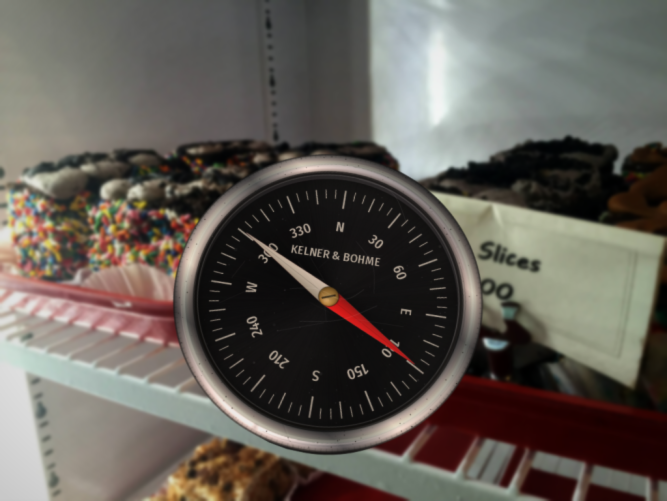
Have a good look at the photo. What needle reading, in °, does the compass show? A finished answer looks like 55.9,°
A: 120,°
